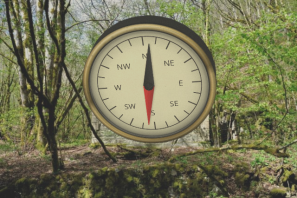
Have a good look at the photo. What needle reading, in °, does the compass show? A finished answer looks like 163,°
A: 187.5,°
